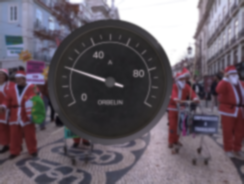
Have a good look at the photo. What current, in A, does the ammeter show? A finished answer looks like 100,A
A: 20,A
